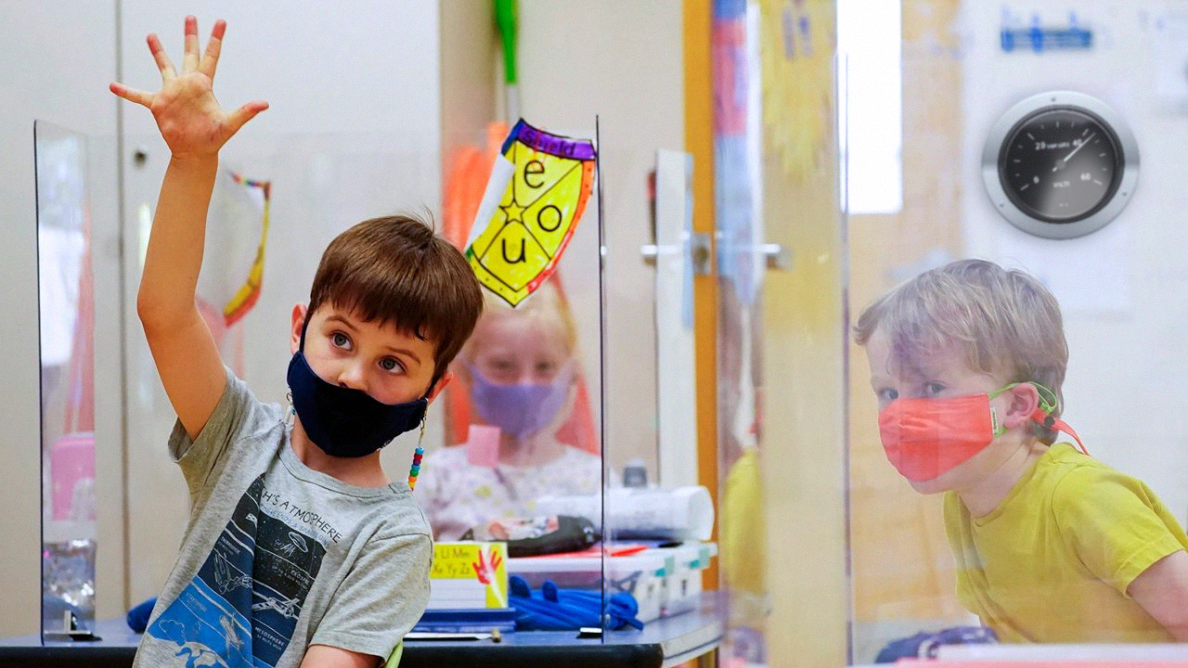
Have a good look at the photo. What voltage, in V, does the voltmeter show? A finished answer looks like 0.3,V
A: 42.5,V
